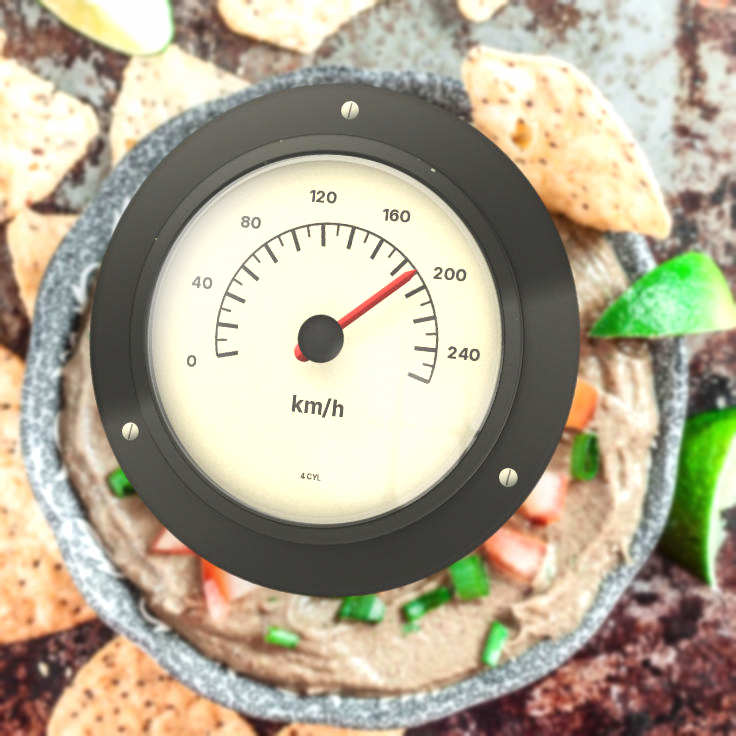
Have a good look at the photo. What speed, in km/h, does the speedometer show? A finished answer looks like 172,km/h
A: 190,km/h
